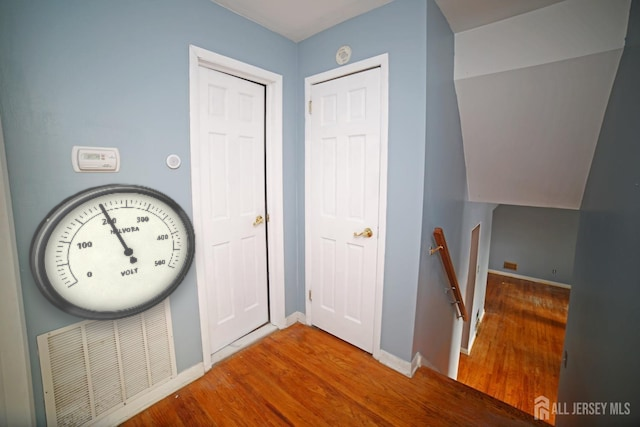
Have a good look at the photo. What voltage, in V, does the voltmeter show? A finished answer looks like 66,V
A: 200,V
